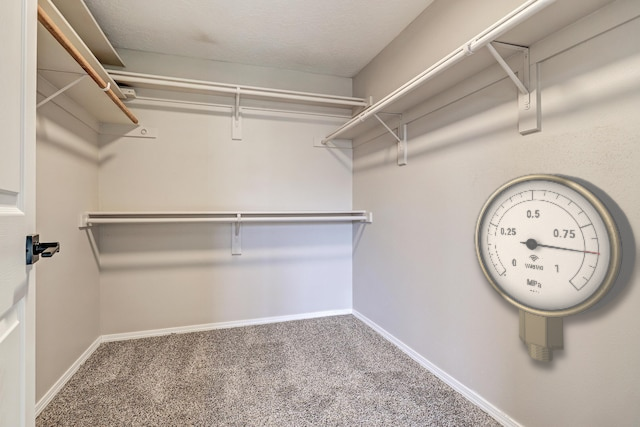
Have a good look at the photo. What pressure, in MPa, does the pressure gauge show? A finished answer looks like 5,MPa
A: 0.85,MPa
